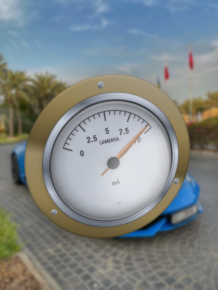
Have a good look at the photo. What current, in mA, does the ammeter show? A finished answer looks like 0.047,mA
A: 9.5,mA
